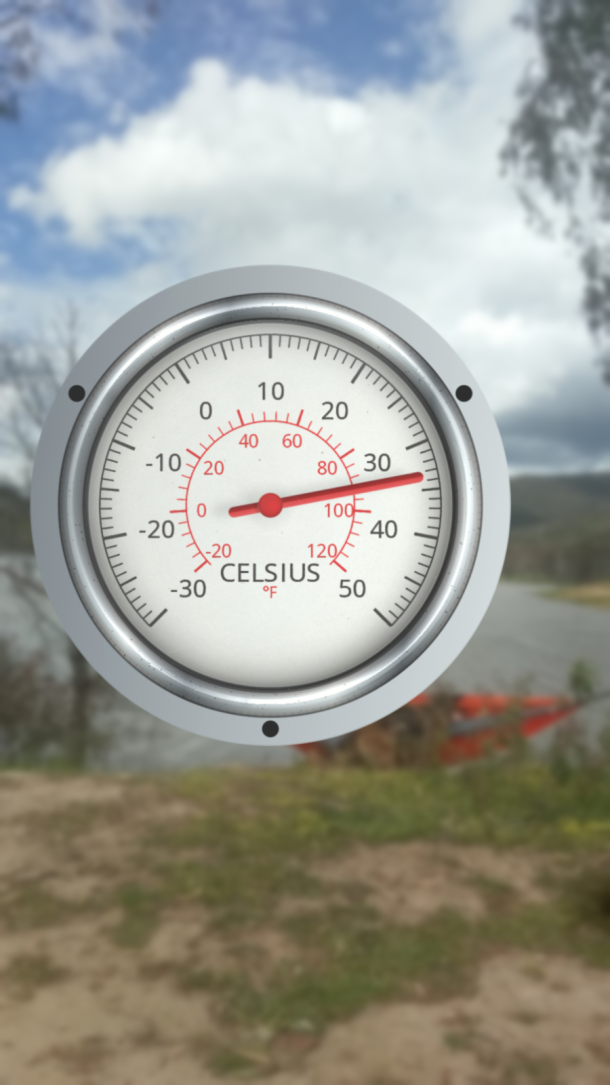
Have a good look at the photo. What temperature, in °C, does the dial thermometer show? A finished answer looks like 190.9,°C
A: 33.5,°C
